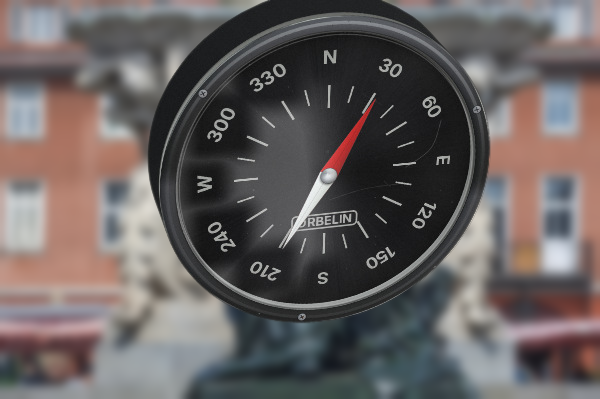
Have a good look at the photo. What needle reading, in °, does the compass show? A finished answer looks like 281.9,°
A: 30,°
